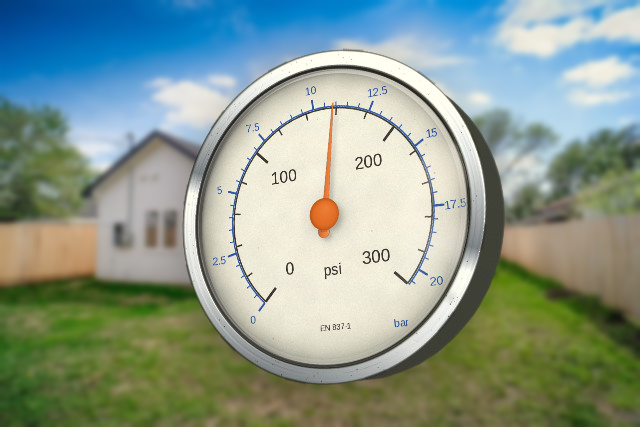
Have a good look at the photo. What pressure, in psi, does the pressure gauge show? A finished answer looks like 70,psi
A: 160,psi
